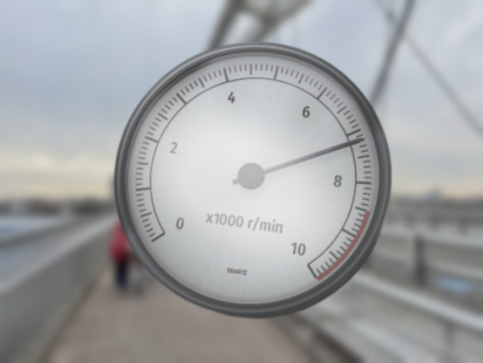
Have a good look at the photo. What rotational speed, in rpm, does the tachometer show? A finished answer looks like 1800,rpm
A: 7200,rpm
